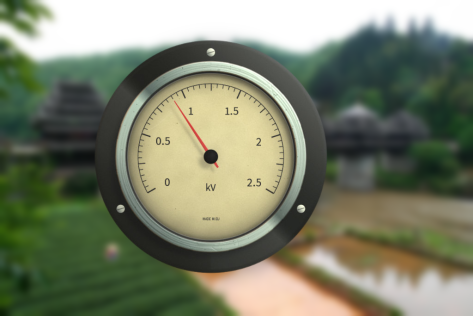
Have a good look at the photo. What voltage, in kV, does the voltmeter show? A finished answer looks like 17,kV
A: 0.9,kV
